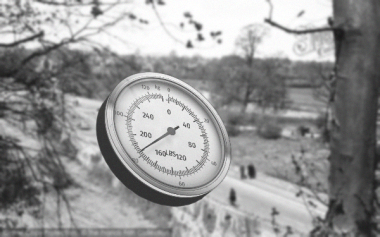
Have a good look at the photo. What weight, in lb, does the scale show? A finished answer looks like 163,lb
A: 180,lb
